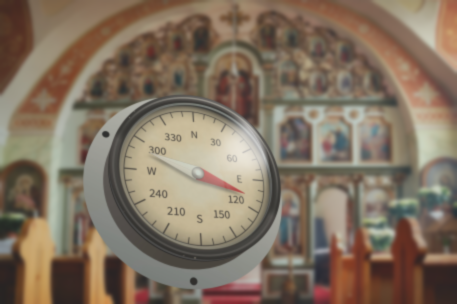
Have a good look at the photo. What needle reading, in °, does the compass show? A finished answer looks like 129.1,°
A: 110,°
